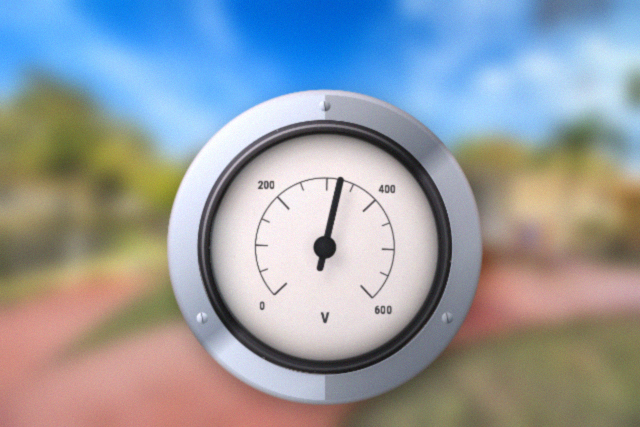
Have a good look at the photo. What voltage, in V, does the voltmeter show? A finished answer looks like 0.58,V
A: 325,V
